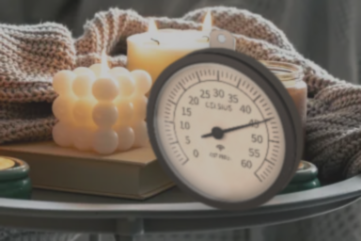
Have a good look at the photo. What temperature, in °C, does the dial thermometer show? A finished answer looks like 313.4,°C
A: 45,°C
